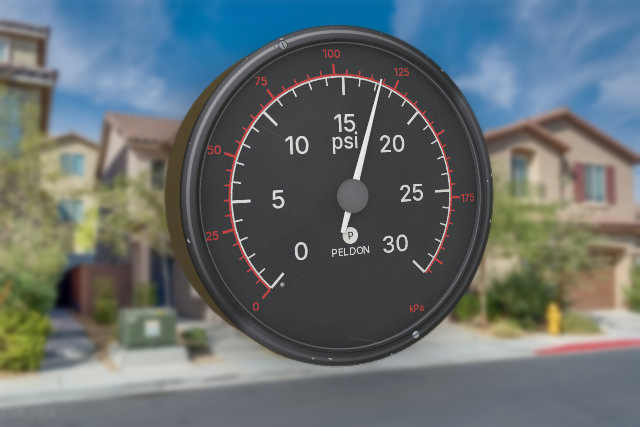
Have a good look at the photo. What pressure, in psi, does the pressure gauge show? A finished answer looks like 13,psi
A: 17,psi
